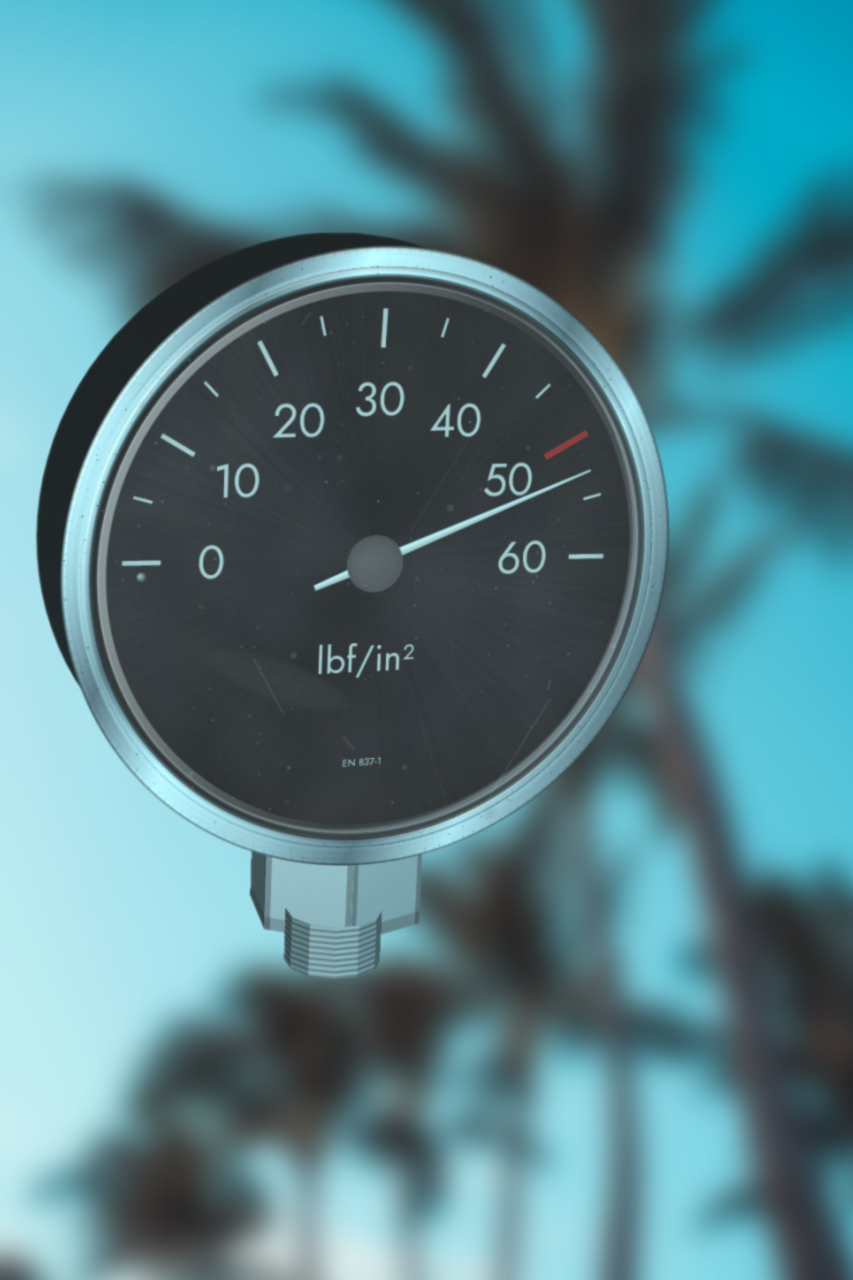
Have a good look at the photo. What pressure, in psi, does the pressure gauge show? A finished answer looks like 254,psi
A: 52.5,psi
